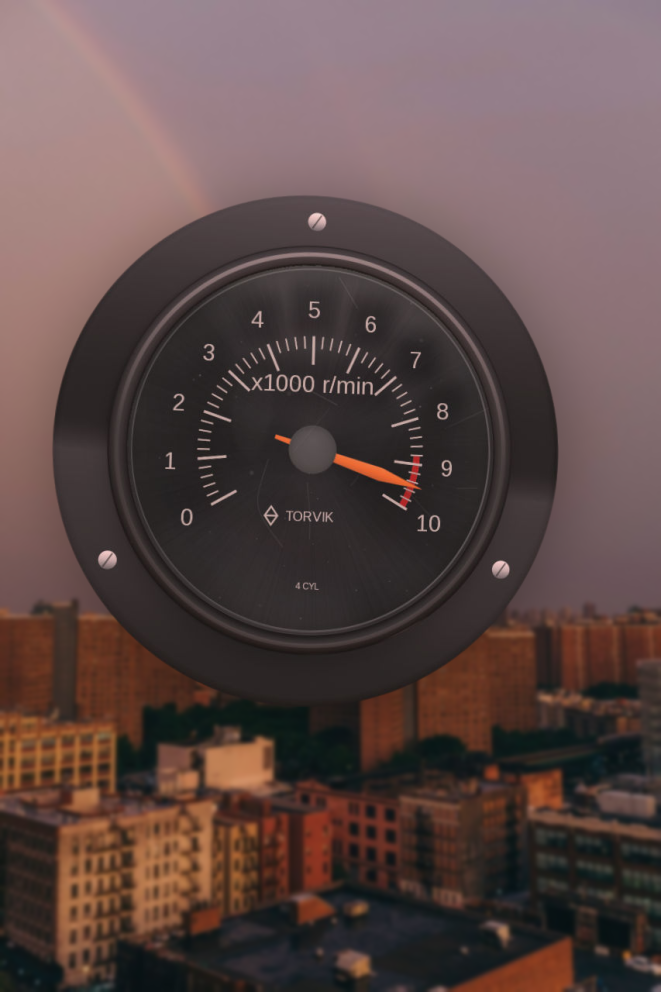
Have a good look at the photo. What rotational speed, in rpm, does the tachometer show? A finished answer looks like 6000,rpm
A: 9500,rpm
